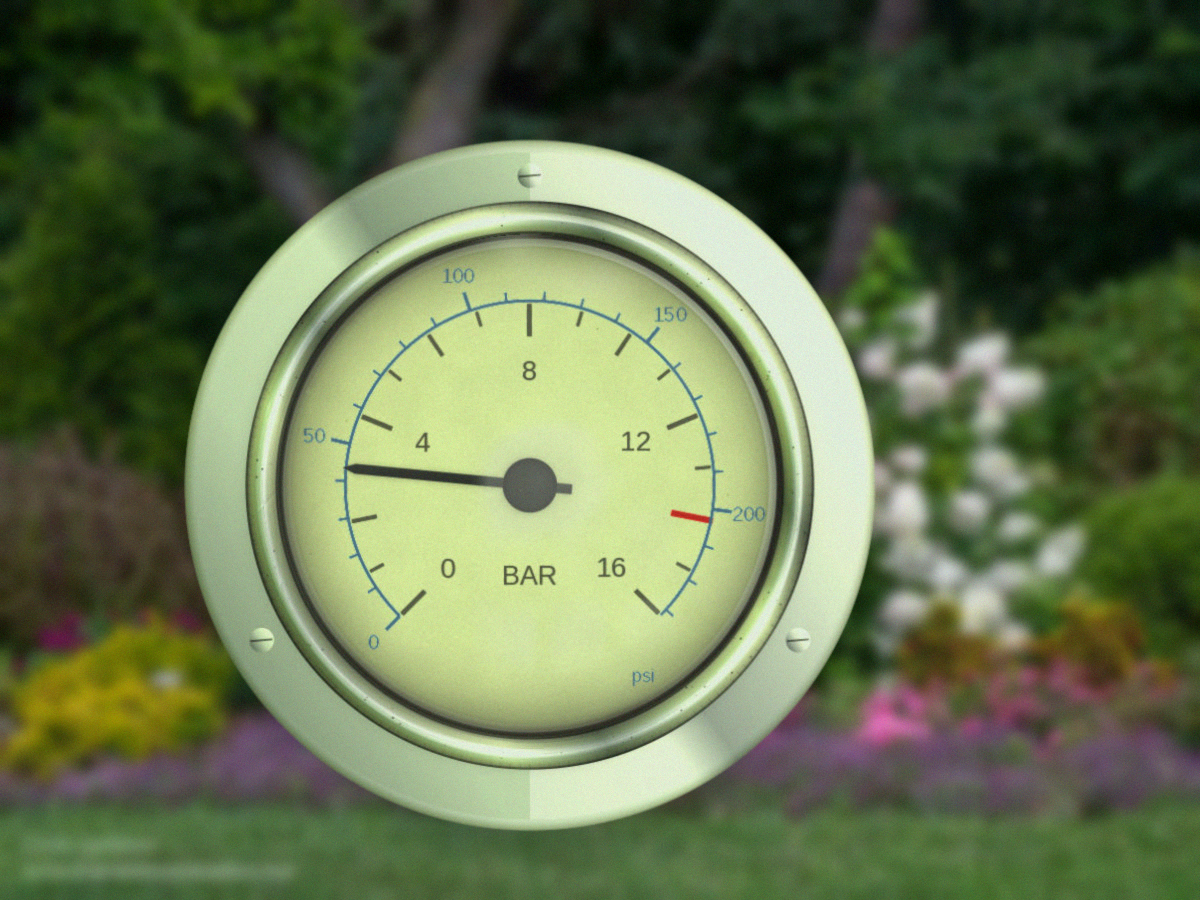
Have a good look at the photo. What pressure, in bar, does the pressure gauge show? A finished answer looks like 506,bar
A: 3,bar
